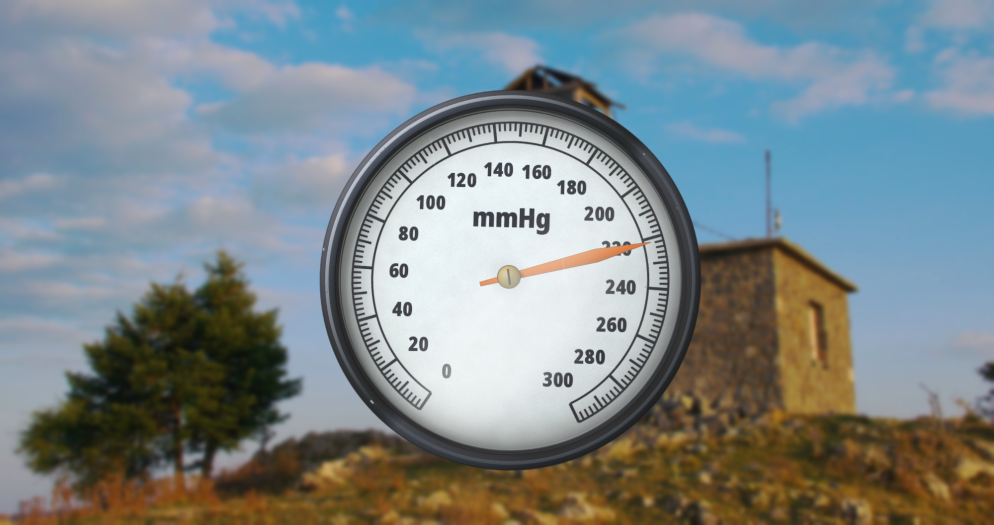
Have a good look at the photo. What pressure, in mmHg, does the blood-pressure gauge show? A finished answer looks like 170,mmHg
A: 222,mmHg
